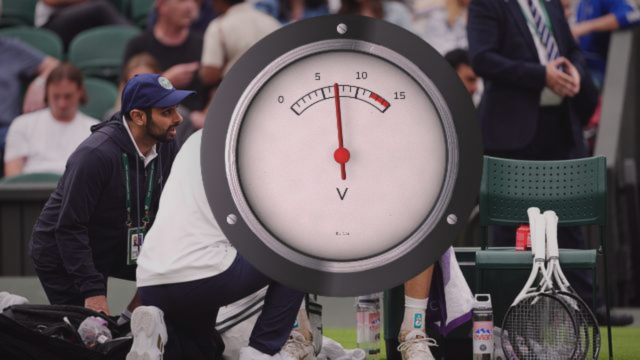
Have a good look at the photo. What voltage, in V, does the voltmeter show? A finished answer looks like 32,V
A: 7,V
